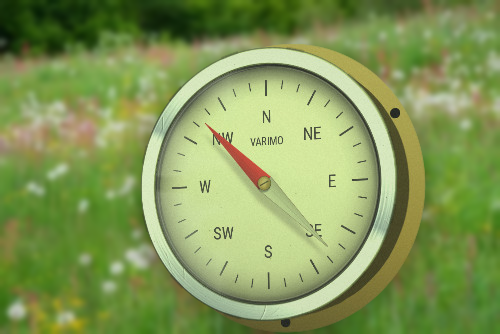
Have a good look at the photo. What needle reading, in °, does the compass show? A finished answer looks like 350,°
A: 315,°
